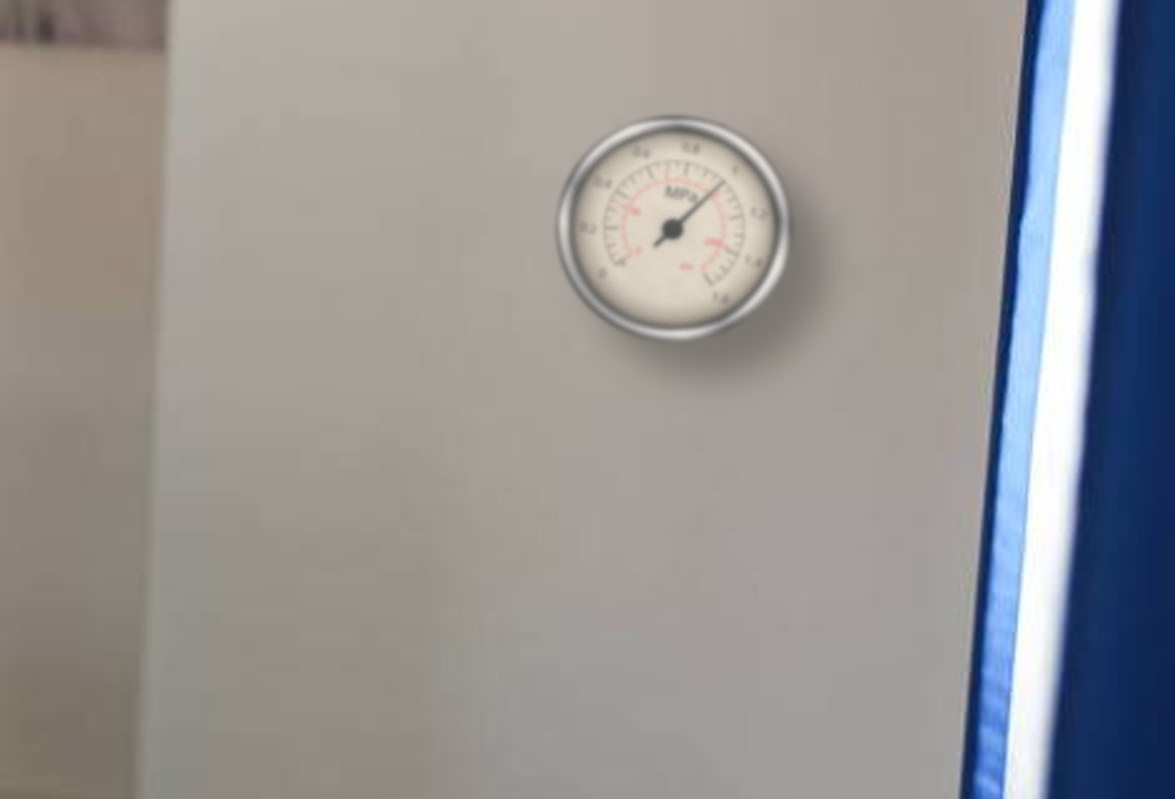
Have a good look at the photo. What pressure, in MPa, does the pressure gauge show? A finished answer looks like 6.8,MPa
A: 1,MPa
